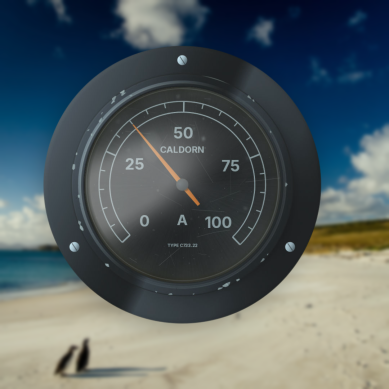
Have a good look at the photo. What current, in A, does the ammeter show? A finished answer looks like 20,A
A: 35,A
